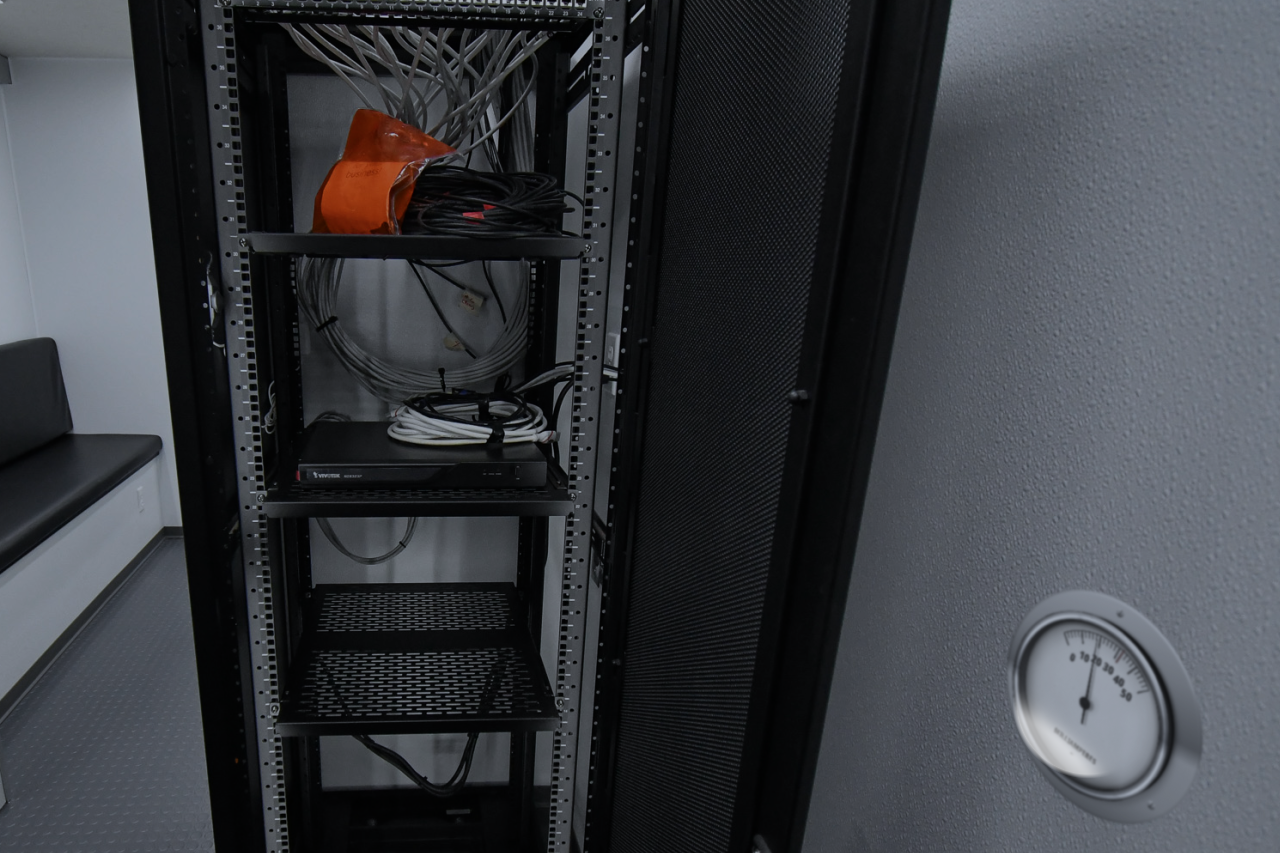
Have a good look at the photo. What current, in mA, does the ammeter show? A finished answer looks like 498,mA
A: 20,mA
